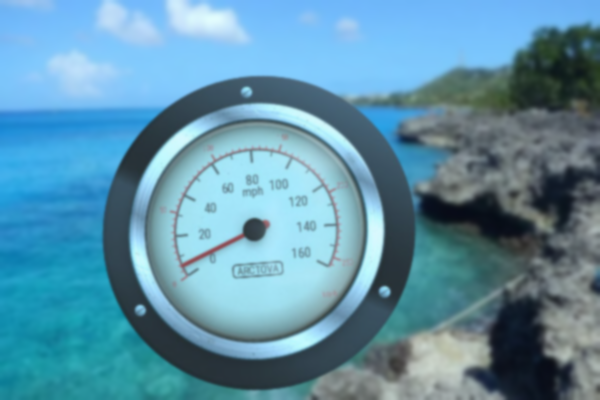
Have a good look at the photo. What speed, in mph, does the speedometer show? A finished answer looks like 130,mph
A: 5,mph
